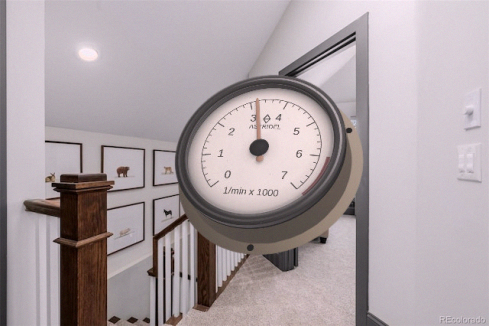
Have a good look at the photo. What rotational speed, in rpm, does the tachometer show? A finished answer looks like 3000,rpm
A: 3200,rpm
